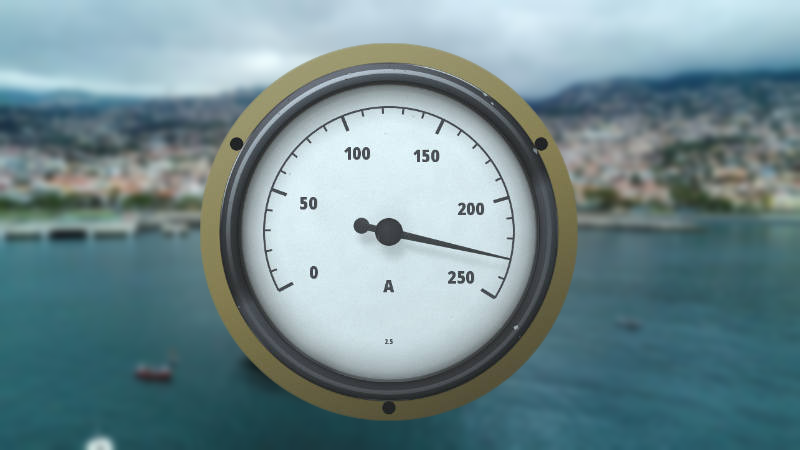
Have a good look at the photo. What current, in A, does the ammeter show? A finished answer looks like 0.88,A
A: 230,A
